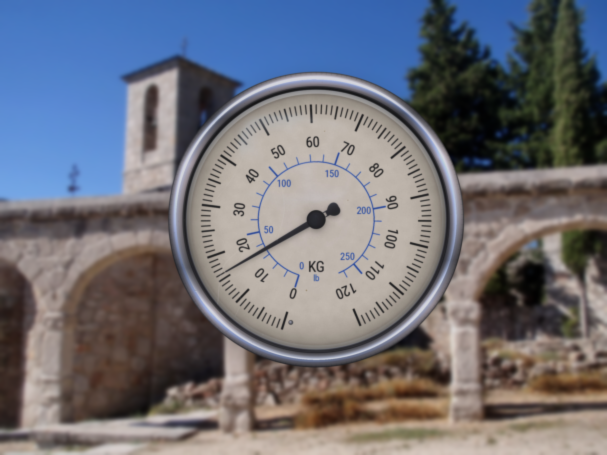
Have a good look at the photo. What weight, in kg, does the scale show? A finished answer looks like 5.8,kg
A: 16,kg
